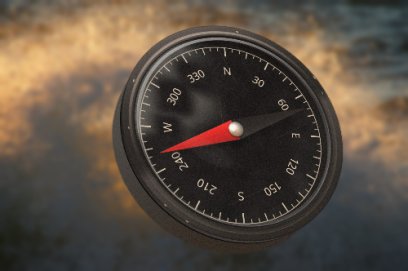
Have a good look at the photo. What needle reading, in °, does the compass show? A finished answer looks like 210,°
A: 250,°
